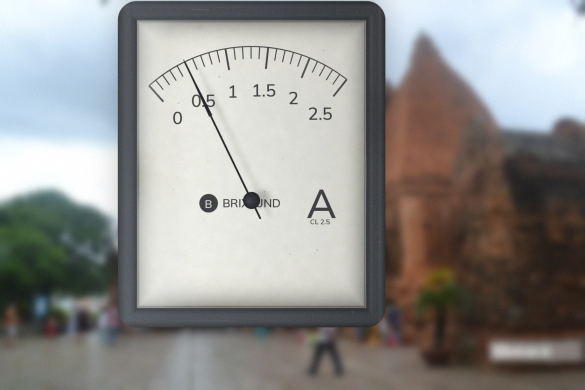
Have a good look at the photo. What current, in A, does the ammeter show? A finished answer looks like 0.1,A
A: 0.5,A
